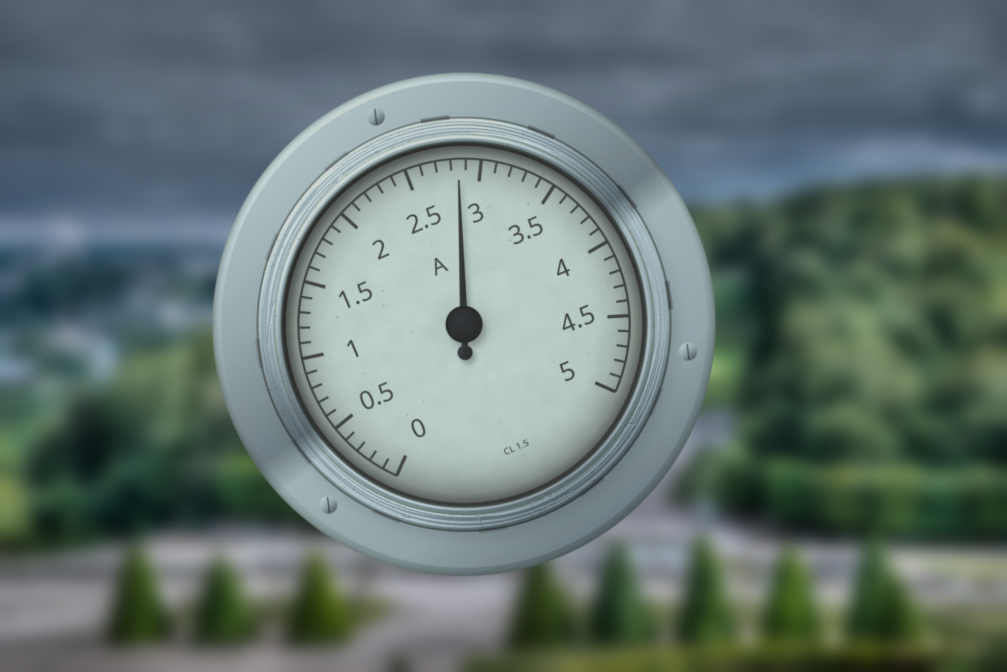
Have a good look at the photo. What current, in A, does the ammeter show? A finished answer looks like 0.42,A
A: 2.85,A
